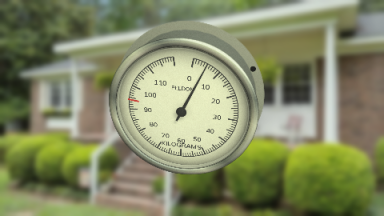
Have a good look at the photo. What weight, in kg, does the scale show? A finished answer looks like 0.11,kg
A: 5,kg
